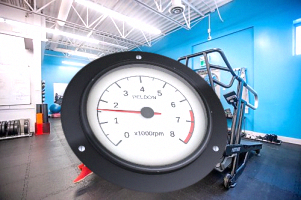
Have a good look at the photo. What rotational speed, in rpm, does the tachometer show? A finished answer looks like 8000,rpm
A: 1500,rpm
